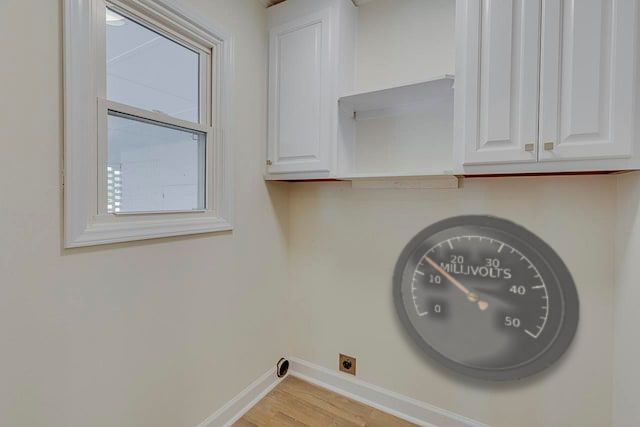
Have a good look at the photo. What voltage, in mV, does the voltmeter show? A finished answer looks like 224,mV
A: 14,mV
